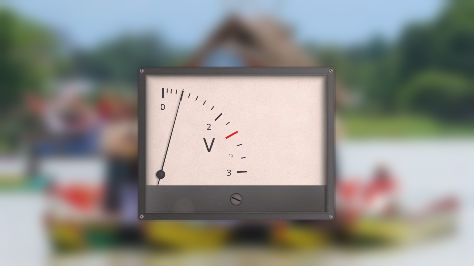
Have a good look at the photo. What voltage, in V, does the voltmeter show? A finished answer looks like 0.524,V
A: 1,V
